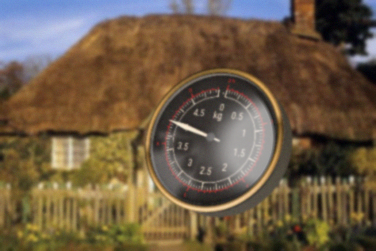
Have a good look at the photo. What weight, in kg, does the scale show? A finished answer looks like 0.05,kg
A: 4,kg
